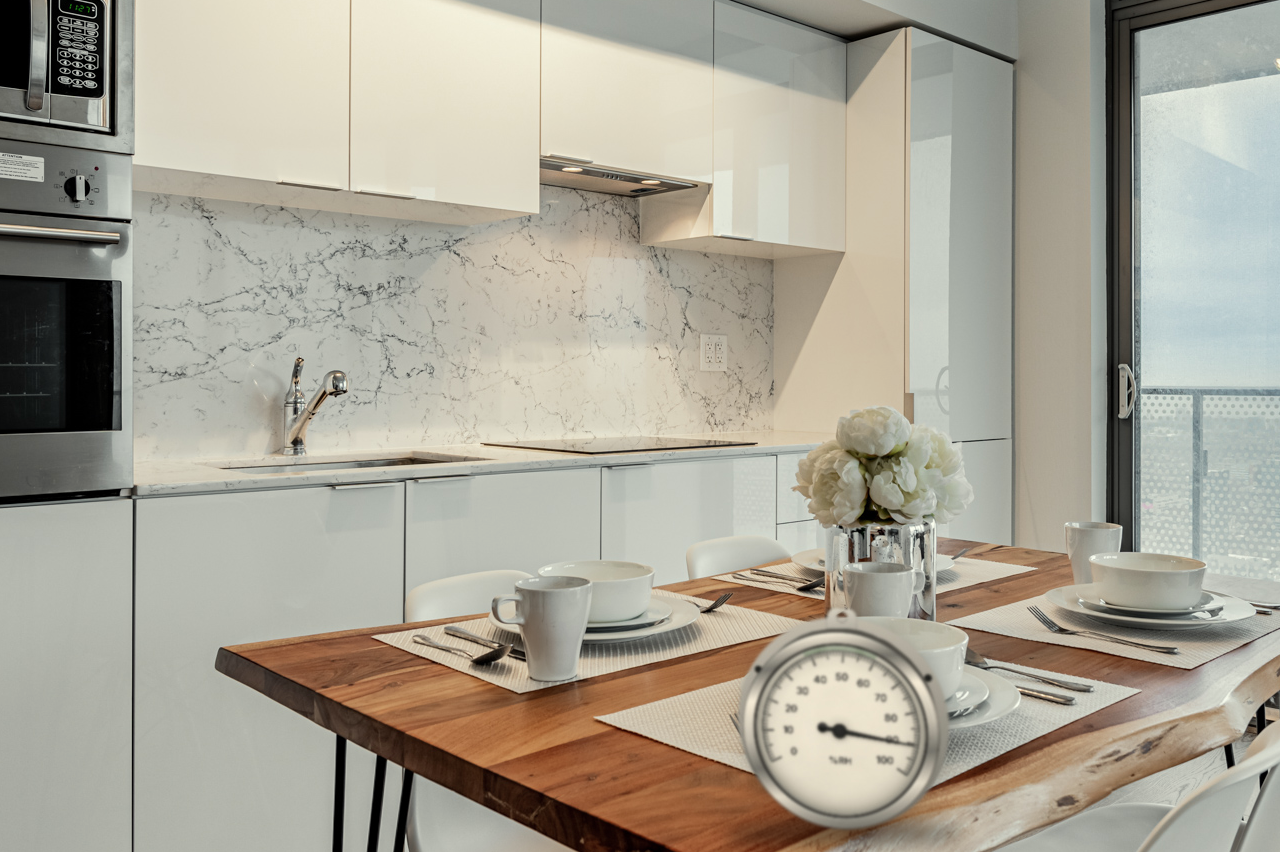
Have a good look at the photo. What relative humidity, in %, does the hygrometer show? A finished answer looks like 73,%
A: 90,%
